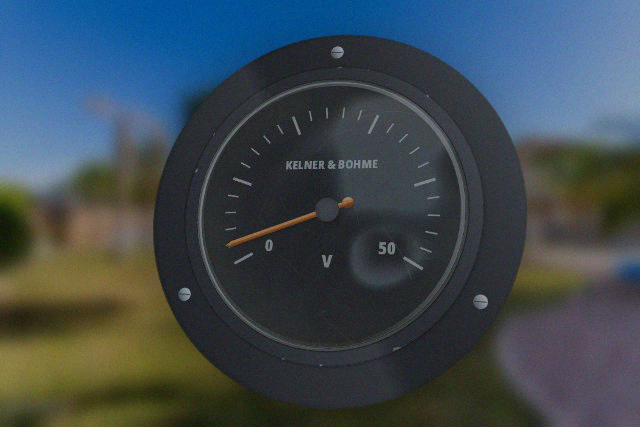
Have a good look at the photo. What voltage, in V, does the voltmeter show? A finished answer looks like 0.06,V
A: 2,V
